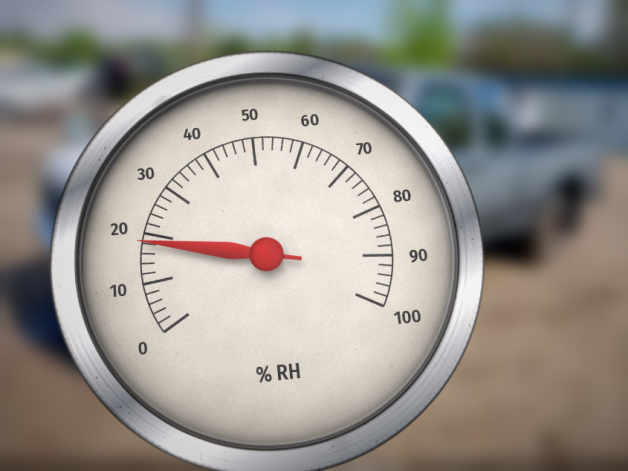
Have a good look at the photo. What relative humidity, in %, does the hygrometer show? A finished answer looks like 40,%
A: 18,%
